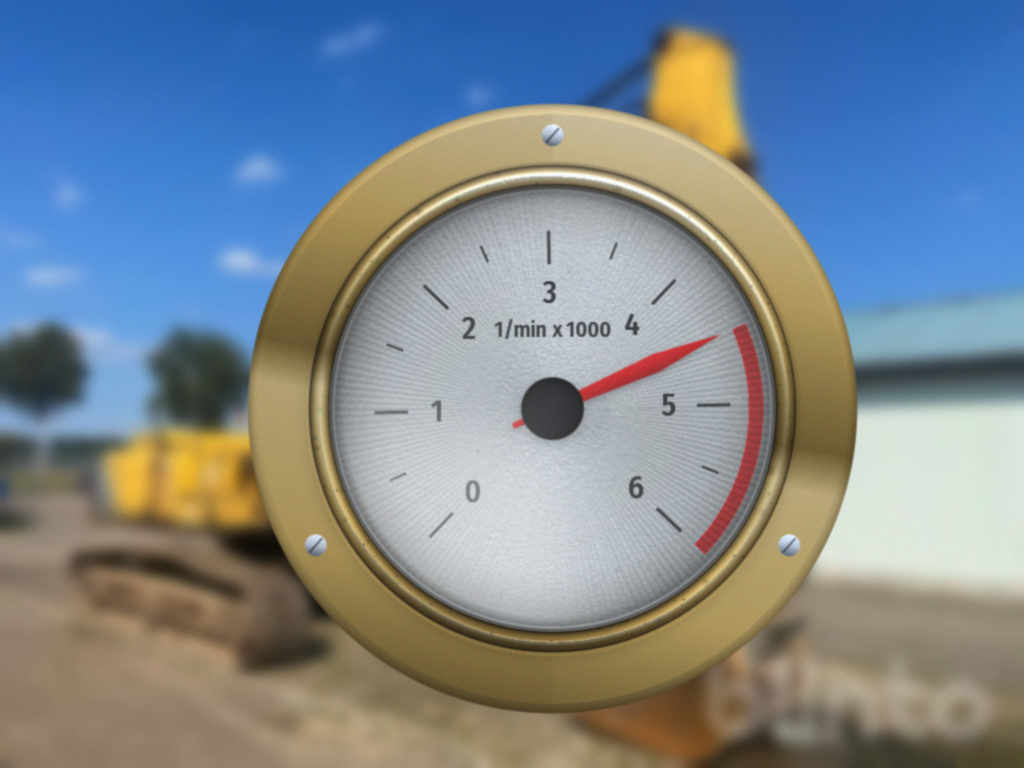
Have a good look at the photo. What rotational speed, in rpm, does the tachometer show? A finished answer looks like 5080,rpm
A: 4500,rpm
